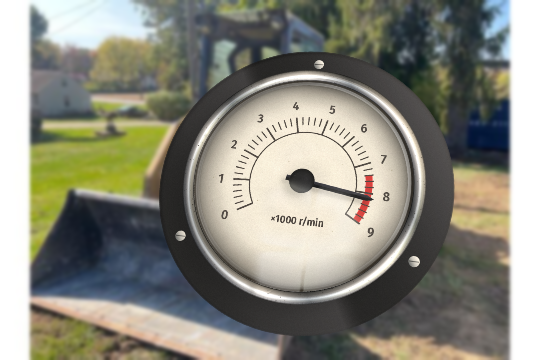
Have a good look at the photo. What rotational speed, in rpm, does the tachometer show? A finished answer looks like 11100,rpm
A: 8200,rpm
